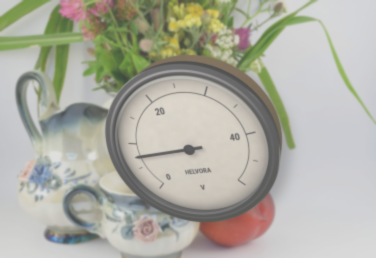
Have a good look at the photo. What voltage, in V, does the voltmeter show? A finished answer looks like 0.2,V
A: 7.5,V
